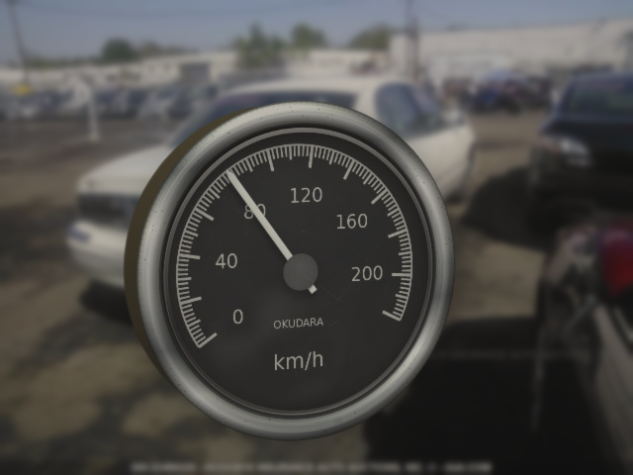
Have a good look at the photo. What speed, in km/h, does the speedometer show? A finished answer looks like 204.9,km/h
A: 80,km/h
